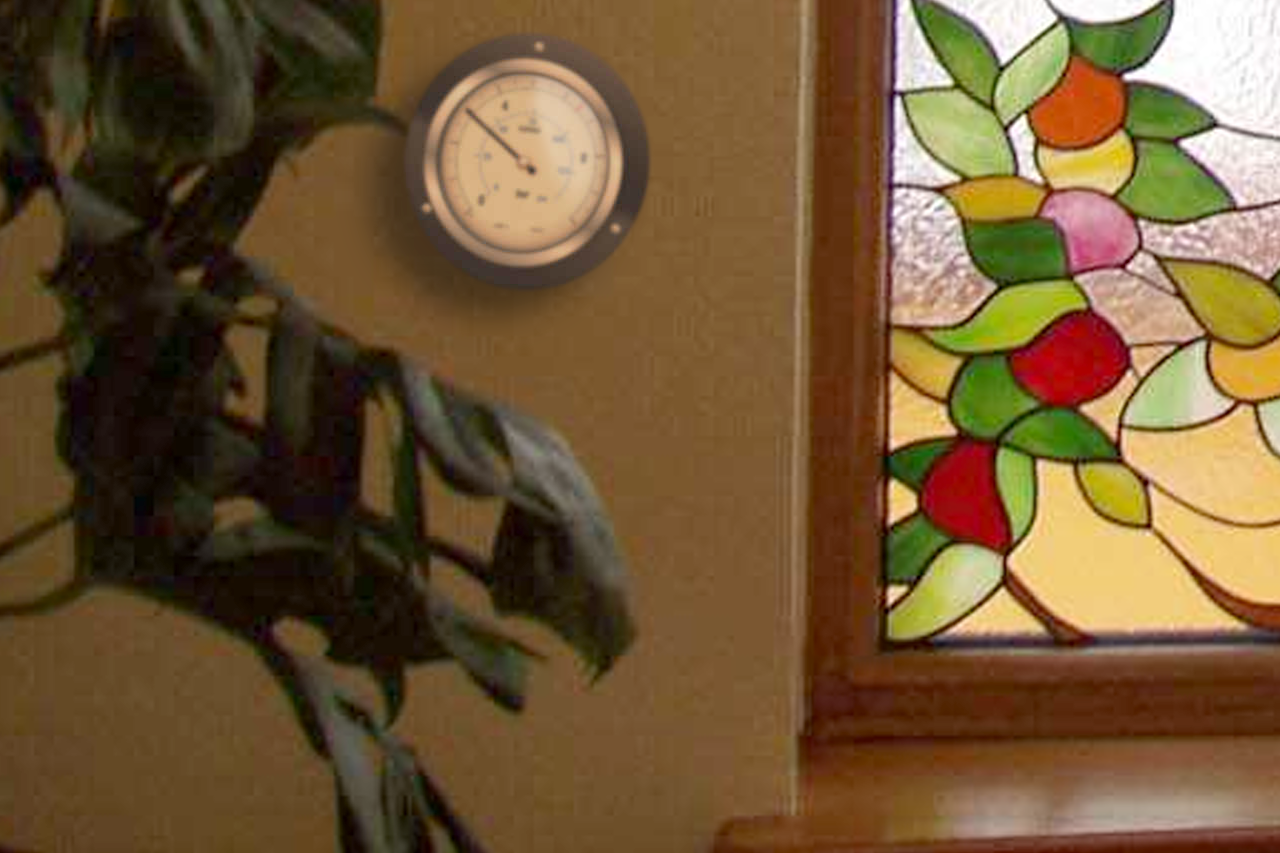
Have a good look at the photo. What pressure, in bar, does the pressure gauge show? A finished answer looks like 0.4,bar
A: 3,bar
